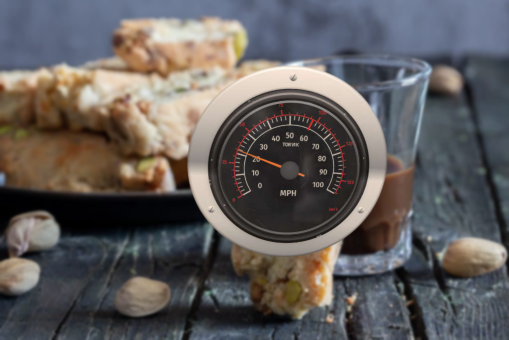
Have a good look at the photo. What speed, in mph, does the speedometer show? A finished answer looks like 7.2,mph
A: 22,mph
